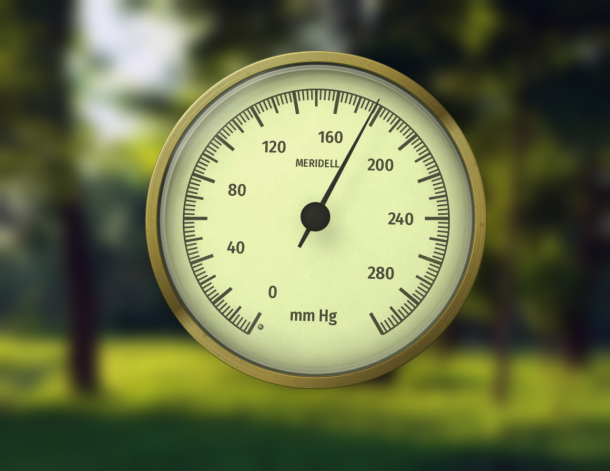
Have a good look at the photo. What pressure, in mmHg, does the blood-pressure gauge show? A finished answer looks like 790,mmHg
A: 178,mmHg
